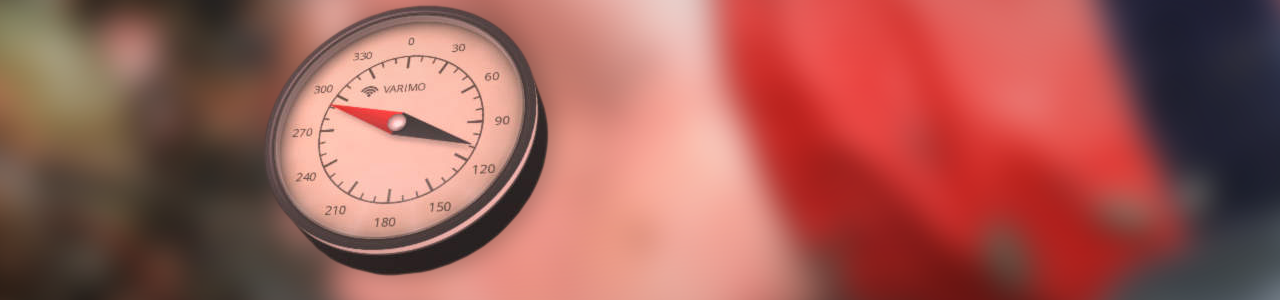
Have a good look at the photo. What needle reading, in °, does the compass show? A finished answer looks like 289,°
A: 290,°
